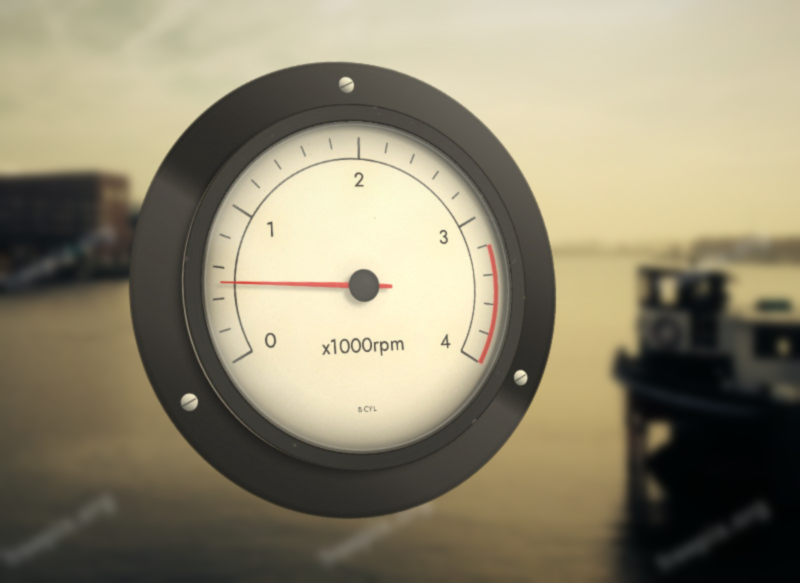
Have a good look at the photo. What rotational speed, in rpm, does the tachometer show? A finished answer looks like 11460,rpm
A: 500,rpm
